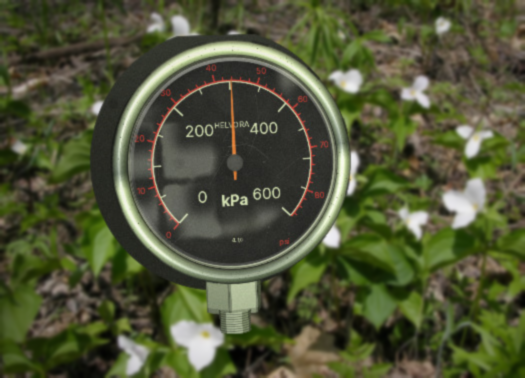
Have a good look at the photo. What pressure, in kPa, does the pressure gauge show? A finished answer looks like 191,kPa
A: 300,kPa
